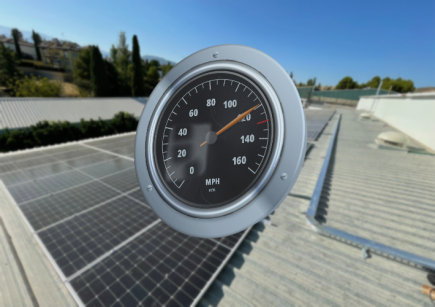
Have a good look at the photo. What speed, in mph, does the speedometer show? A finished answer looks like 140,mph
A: 120,mph
